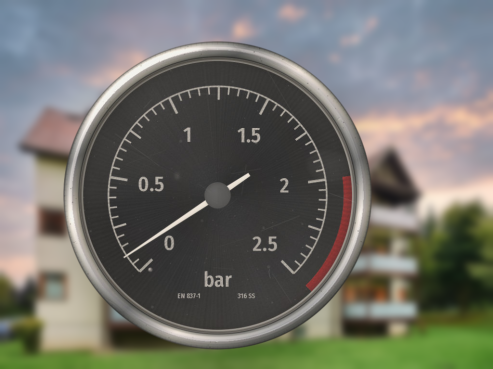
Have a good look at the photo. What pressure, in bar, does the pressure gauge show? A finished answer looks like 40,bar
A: 0.1,bar
